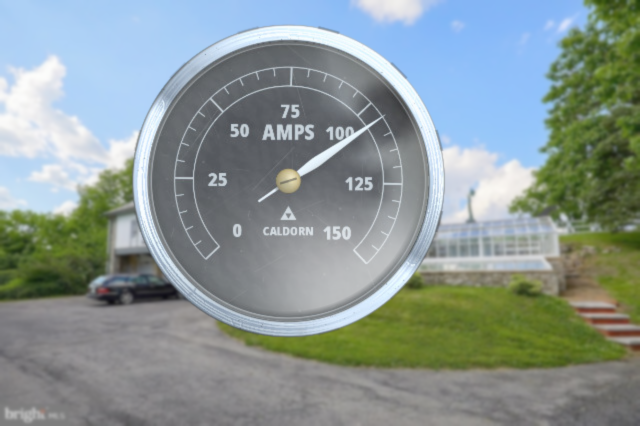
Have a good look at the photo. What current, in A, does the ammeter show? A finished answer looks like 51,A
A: 105,A
